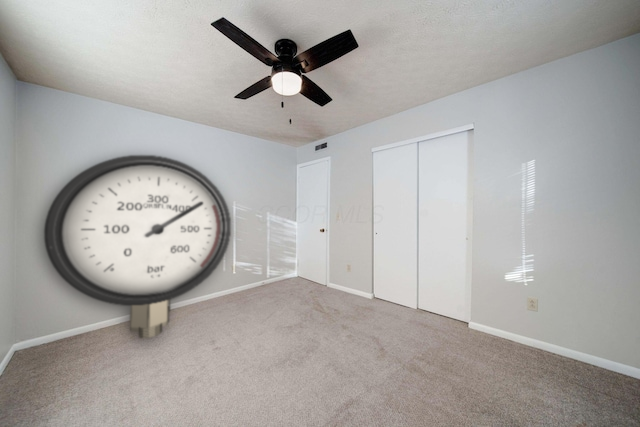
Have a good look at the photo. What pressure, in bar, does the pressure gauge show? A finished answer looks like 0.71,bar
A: 420,bar
